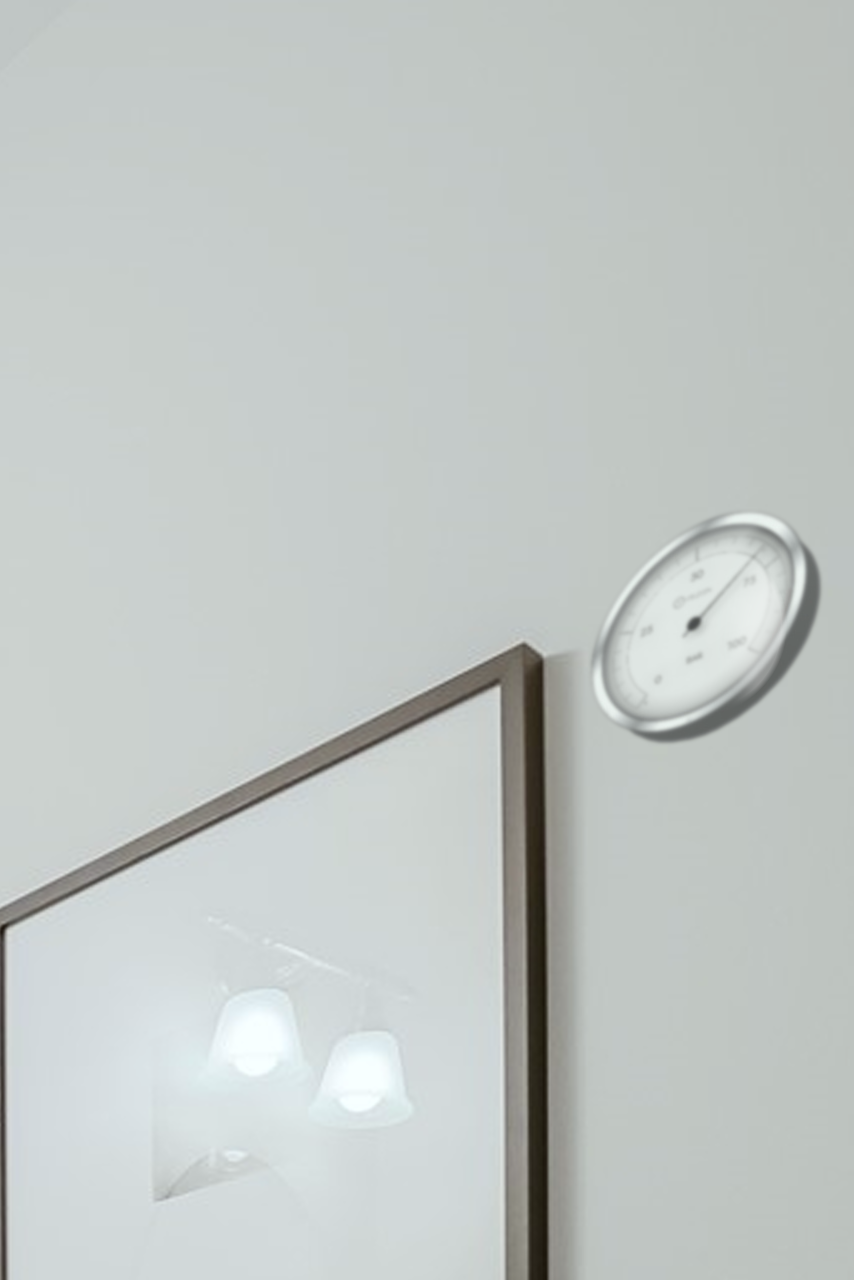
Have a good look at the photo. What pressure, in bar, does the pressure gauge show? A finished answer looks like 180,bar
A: 70,bar
